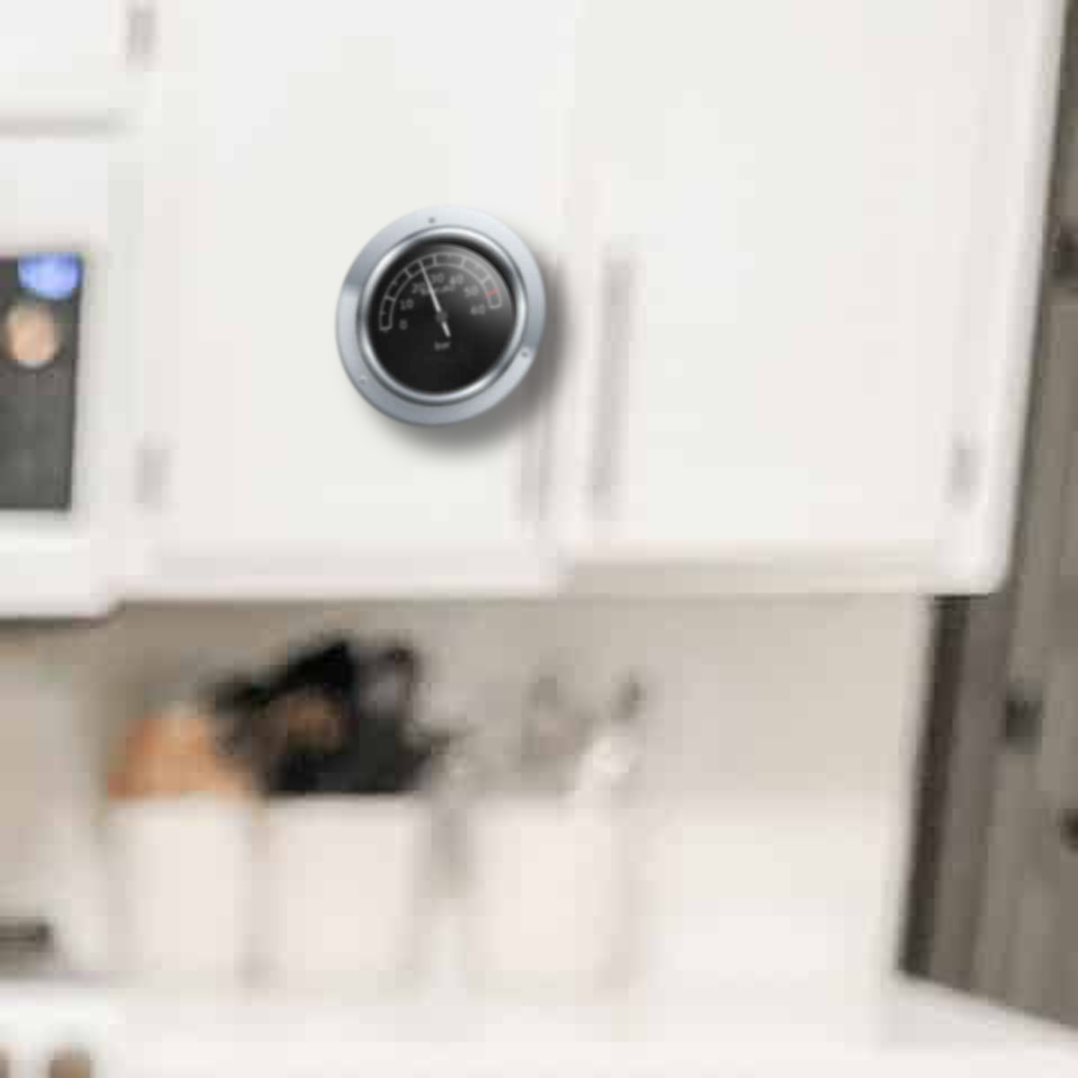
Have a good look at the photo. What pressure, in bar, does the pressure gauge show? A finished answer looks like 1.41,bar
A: 25,bar
